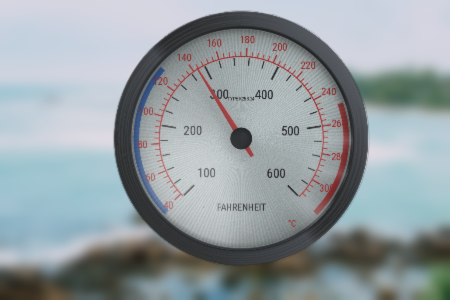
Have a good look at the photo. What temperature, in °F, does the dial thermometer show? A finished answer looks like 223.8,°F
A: 290,°F
